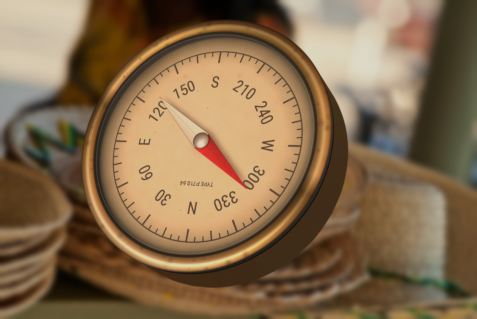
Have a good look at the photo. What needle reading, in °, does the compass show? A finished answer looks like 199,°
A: 310,°
